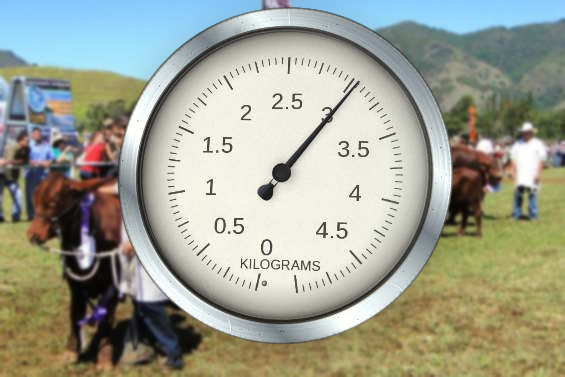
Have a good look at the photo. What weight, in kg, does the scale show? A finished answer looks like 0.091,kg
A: 3.05,kg
